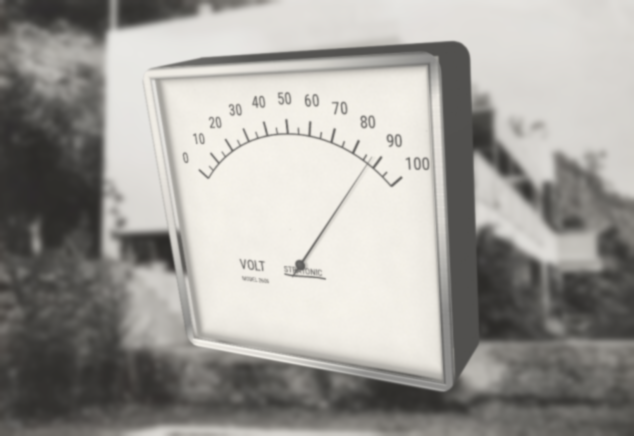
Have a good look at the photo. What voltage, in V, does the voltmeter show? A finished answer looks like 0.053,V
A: 87.5,V
